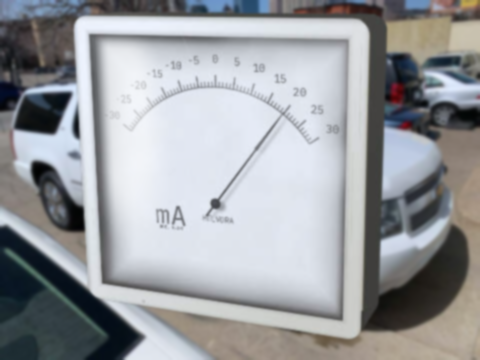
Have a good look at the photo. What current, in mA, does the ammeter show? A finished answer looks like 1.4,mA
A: 20,mA
